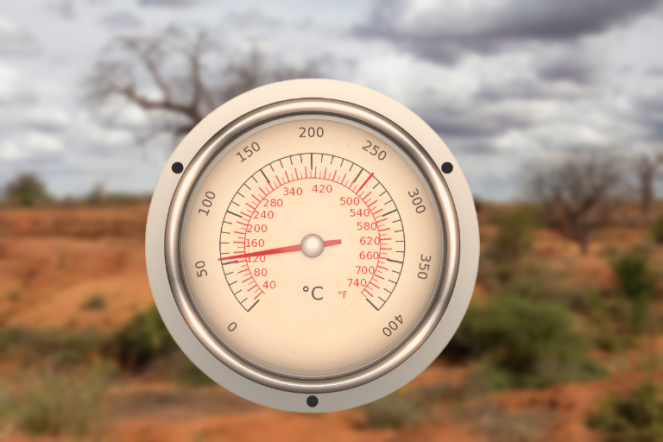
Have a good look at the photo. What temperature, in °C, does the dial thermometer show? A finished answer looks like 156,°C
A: 55,°C
